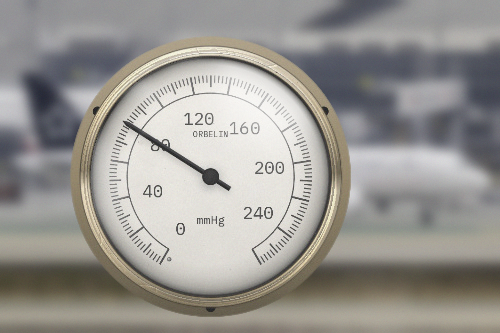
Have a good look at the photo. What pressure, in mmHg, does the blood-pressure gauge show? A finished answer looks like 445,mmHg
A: 80,mmHg
